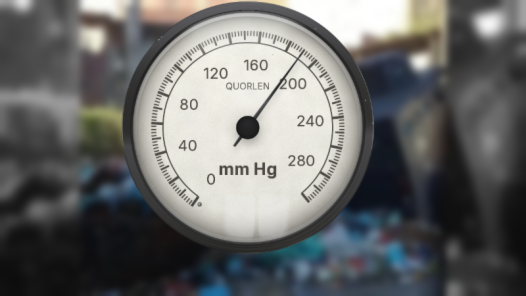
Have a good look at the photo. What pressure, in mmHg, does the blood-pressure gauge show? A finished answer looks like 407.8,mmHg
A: 190,mmHg
